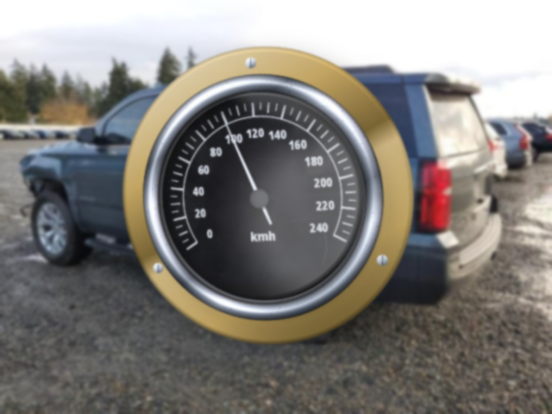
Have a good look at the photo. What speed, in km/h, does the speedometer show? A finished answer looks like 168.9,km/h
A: 100,km/h
